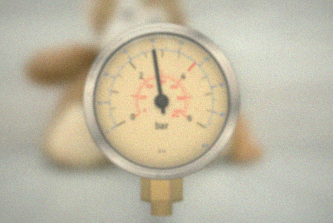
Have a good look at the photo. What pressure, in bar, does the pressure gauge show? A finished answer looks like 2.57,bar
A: 2.75,bar
